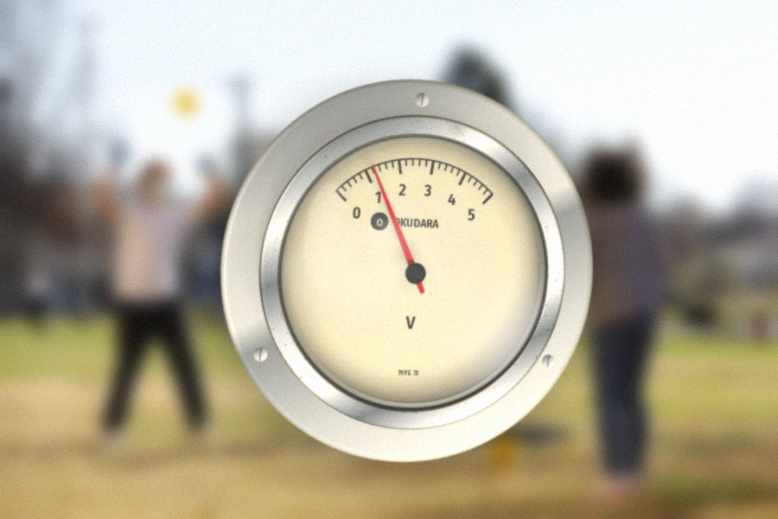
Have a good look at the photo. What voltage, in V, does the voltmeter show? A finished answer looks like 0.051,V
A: 1.2,V
